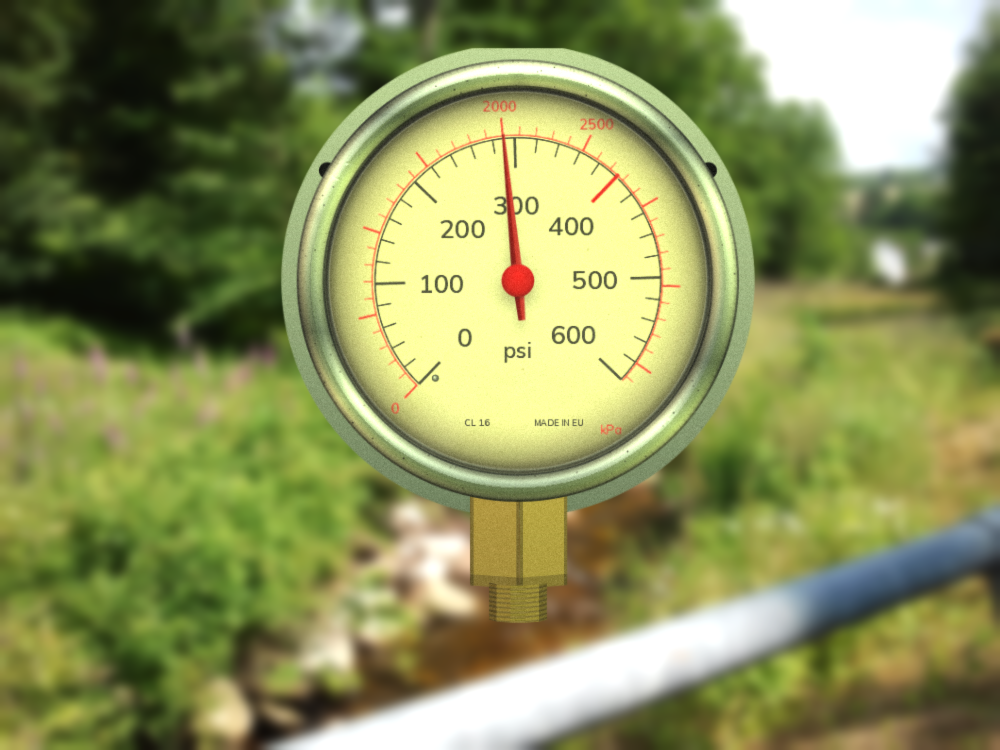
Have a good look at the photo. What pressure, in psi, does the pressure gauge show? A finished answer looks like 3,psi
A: 290,psi
